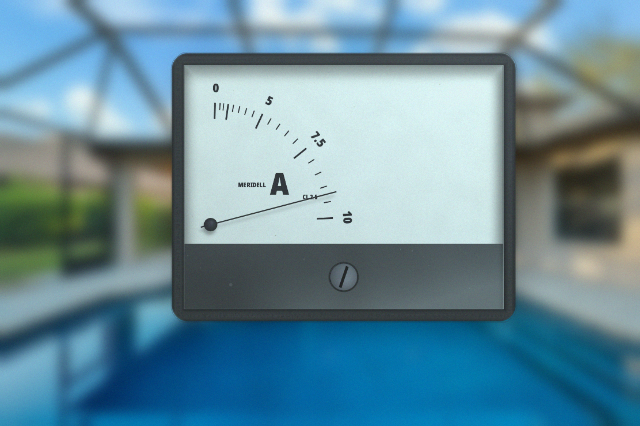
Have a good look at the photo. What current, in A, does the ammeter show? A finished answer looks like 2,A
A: 9.25,A
